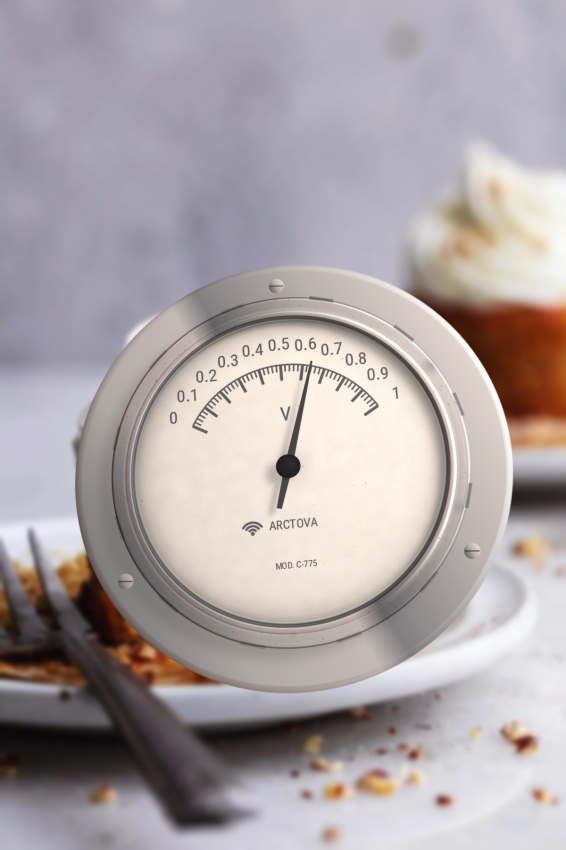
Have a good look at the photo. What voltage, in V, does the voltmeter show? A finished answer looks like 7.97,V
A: 0.64,V
